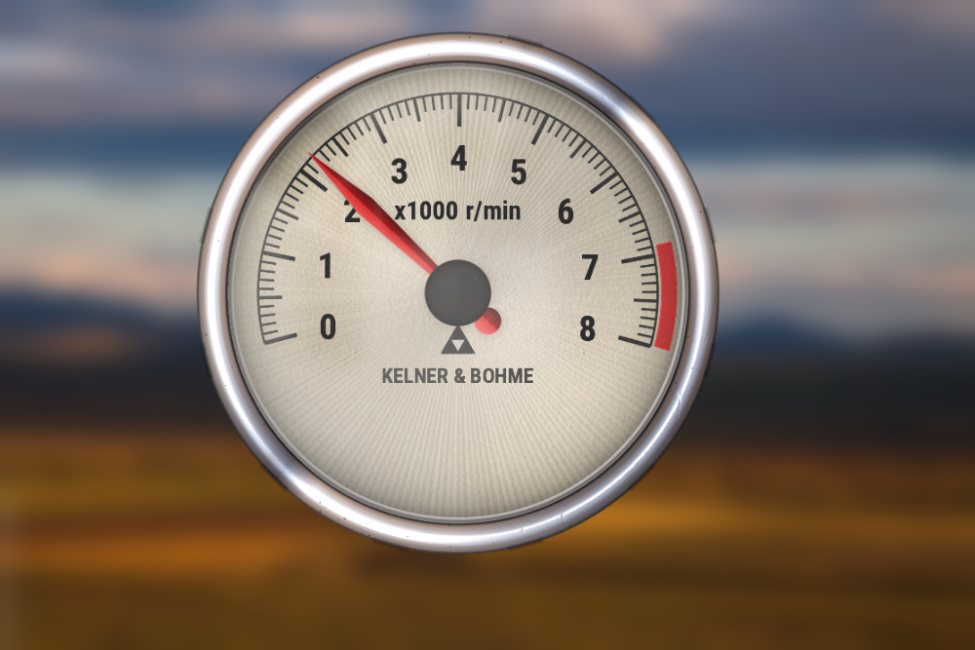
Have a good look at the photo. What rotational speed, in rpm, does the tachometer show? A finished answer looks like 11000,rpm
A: 2200,rpm
